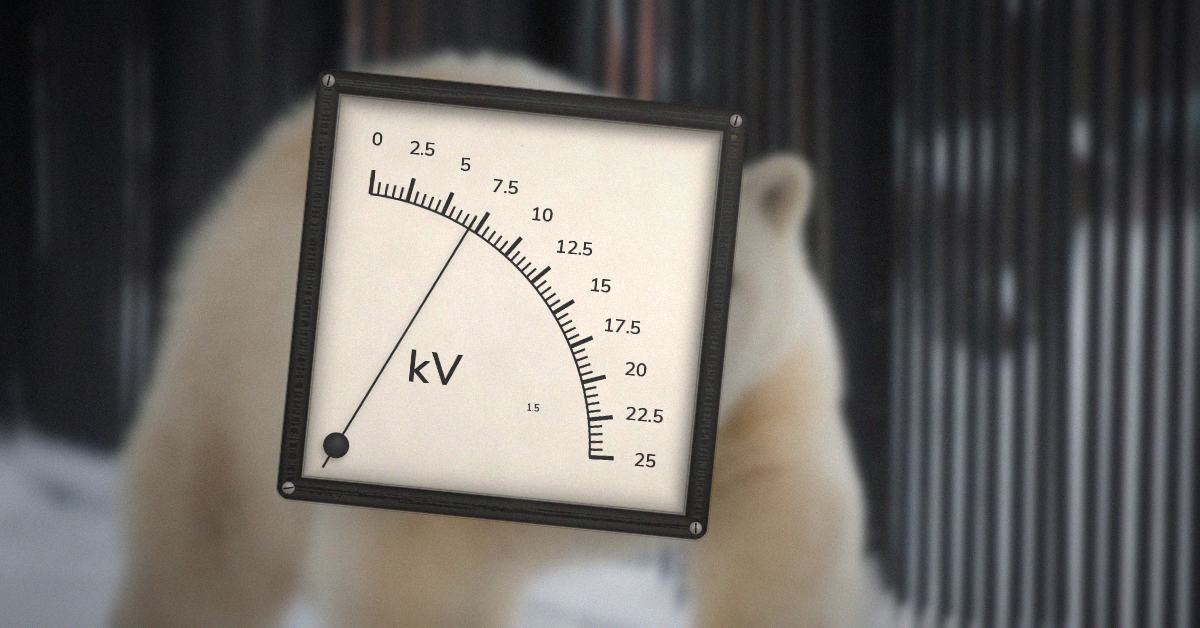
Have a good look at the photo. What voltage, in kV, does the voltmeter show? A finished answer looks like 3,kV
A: 7,kV
